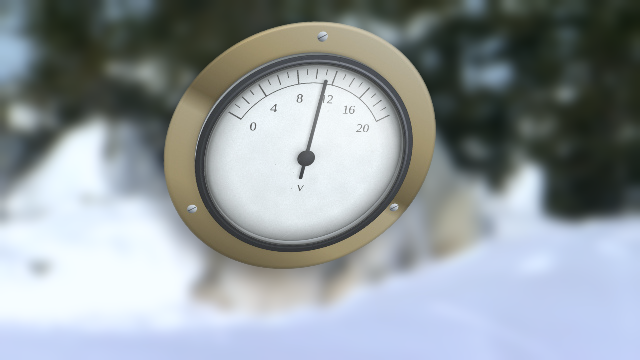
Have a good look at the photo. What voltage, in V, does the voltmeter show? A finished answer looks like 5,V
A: 11,V
